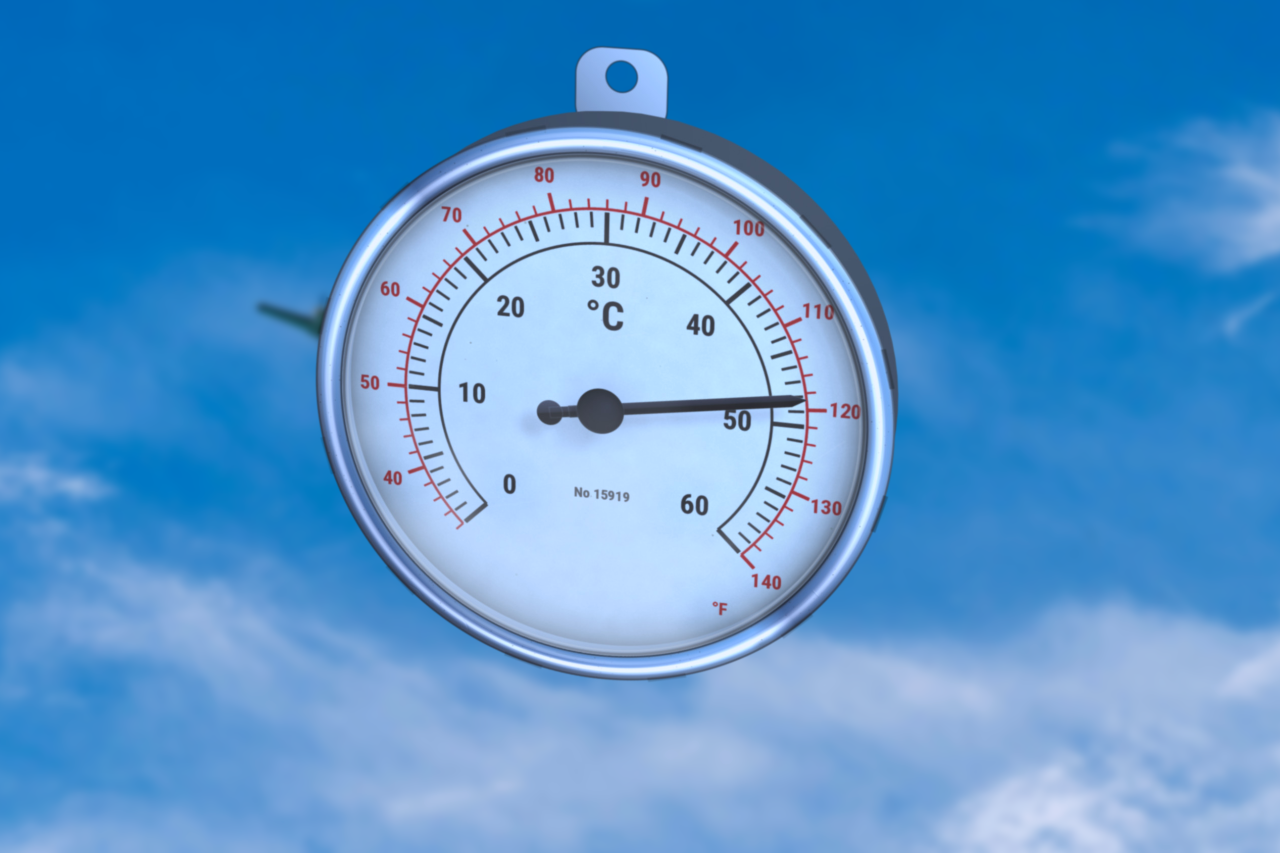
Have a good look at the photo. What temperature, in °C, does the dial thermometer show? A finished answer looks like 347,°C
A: 48,°C
